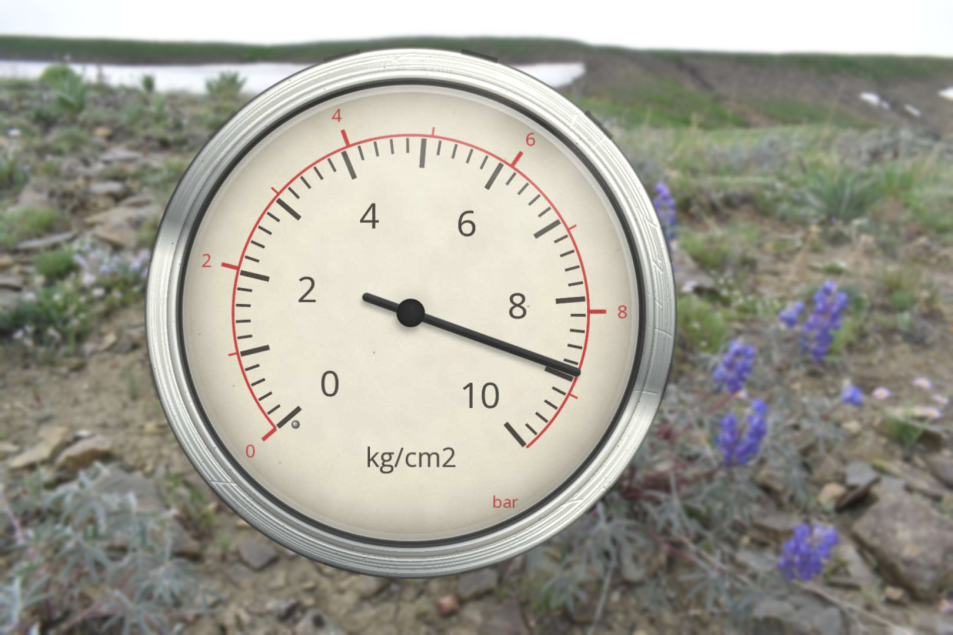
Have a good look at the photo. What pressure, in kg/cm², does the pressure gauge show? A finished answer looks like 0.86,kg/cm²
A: 8.9,kg/cm²
